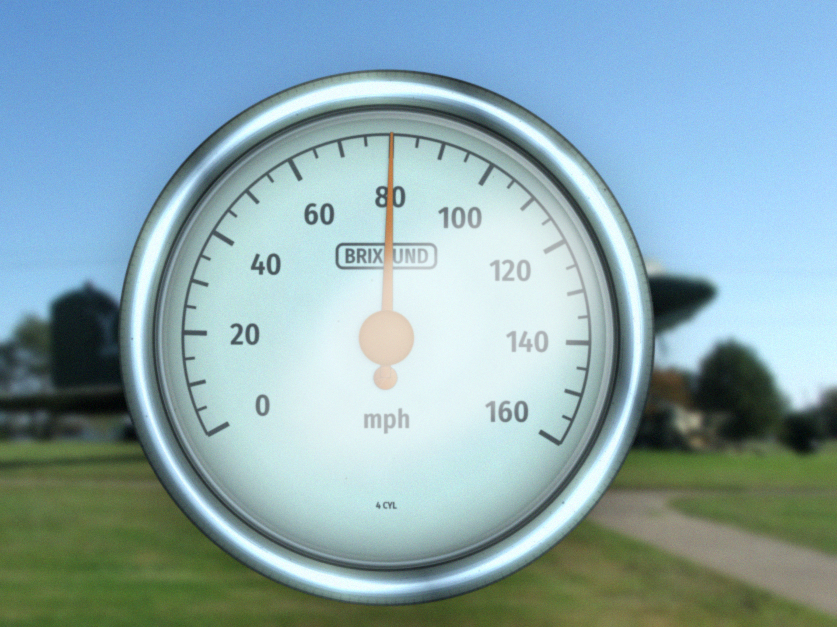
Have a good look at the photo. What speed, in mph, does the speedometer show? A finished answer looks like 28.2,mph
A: 80,mph
